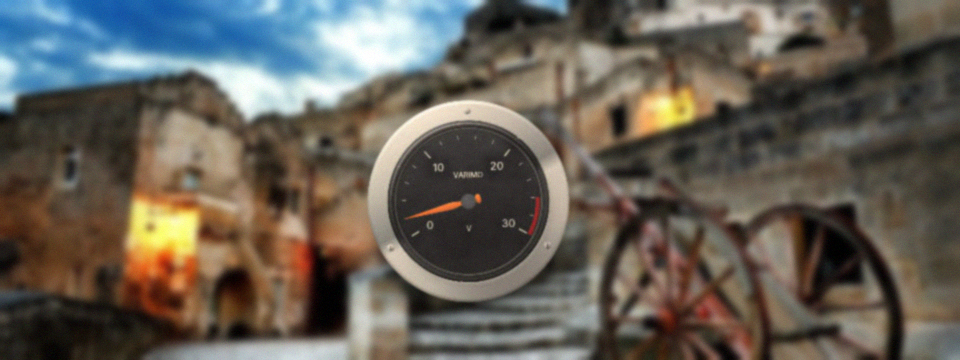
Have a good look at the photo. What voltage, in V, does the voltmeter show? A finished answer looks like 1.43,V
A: 2,V
